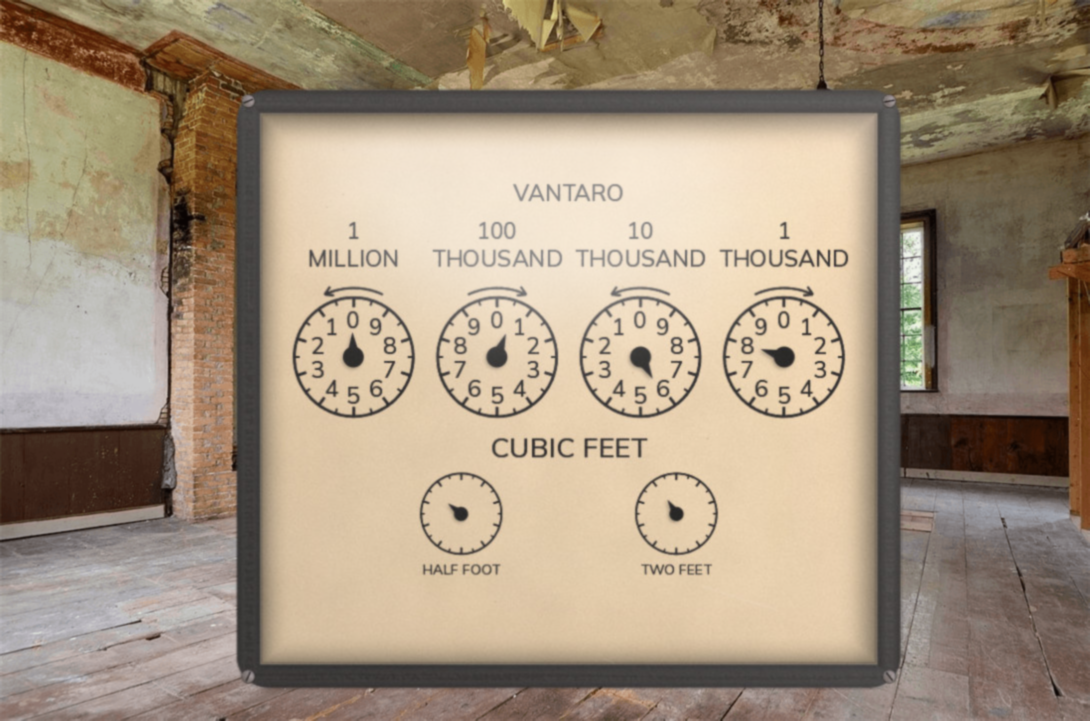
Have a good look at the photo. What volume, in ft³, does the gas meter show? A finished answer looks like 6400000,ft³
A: 5800,ft³
